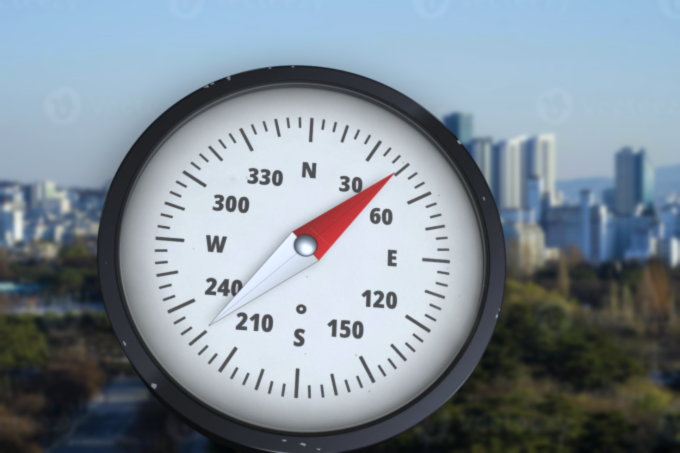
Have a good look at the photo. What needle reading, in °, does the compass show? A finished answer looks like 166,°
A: 45,°
